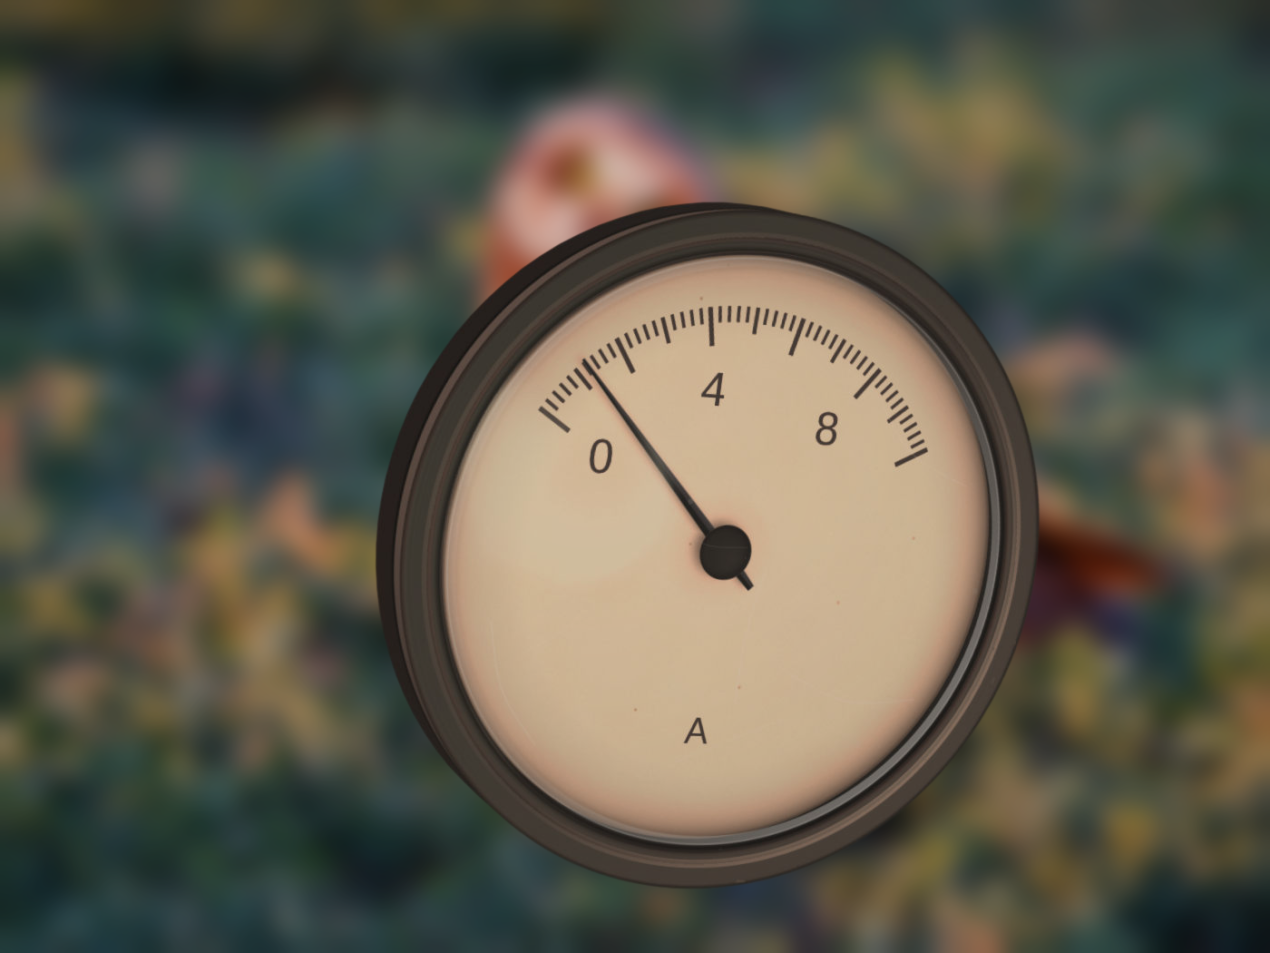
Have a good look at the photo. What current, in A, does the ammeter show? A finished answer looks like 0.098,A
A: 1.2,A
